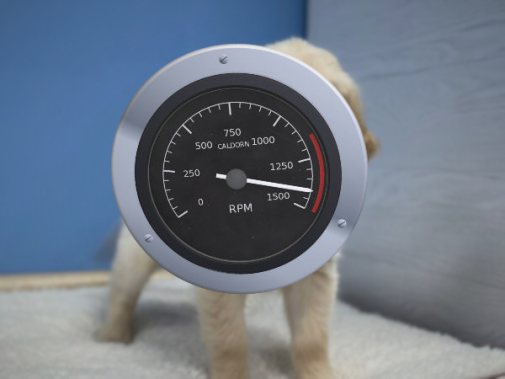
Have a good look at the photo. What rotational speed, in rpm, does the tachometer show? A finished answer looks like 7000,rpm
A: 1400,rpm
